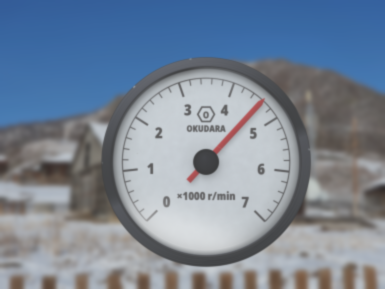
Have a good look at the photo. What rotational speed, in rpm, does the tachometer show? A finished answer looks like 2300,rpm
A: 4600,rpm
